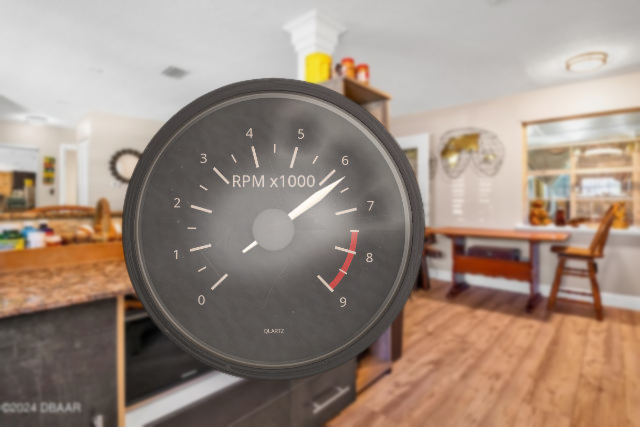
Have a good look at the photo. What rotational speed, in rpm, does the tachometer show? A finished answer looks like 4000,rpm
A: 6250,rpm
